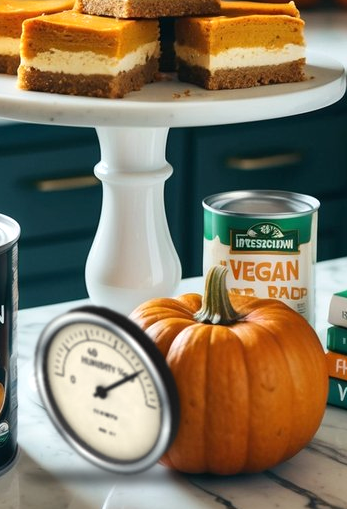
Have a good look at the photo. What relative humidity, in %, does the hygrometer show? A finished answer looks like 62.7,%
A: 80,%
